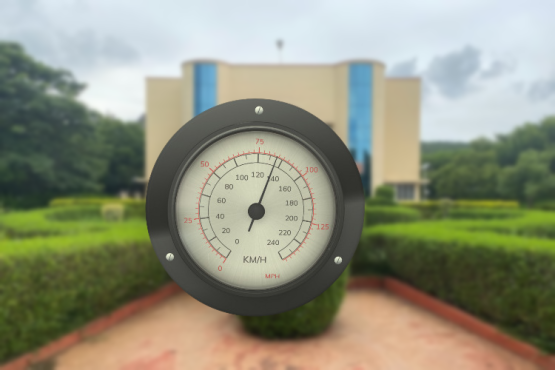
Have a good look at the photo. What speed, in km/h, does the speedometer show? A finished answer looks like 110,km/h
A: 135,km/h
